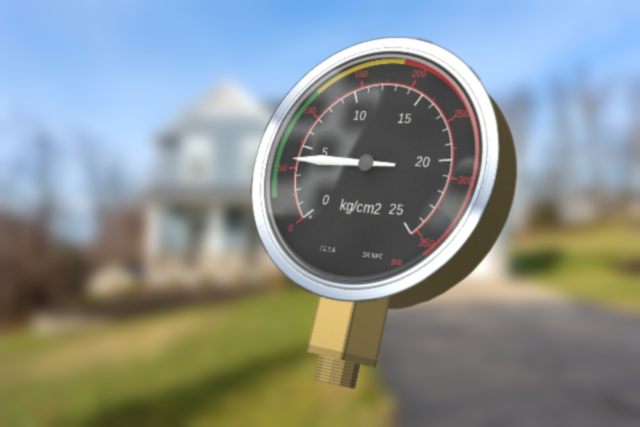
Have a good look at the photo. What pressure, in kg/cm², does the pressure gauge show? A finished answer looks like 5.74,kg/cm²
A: 4,kg/cm²
